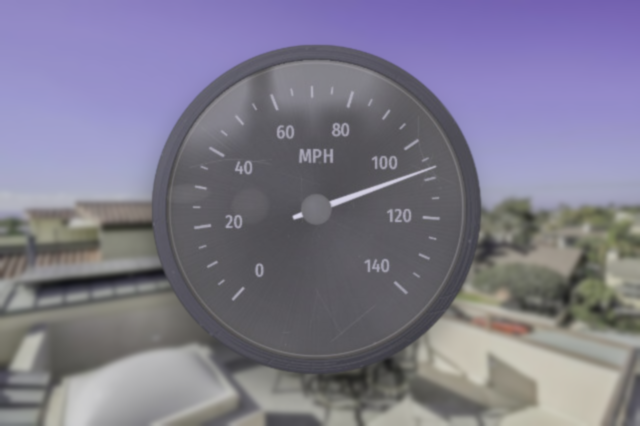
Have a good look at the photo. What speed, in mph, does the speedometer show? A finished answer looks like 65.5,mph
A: 107.5,mph
